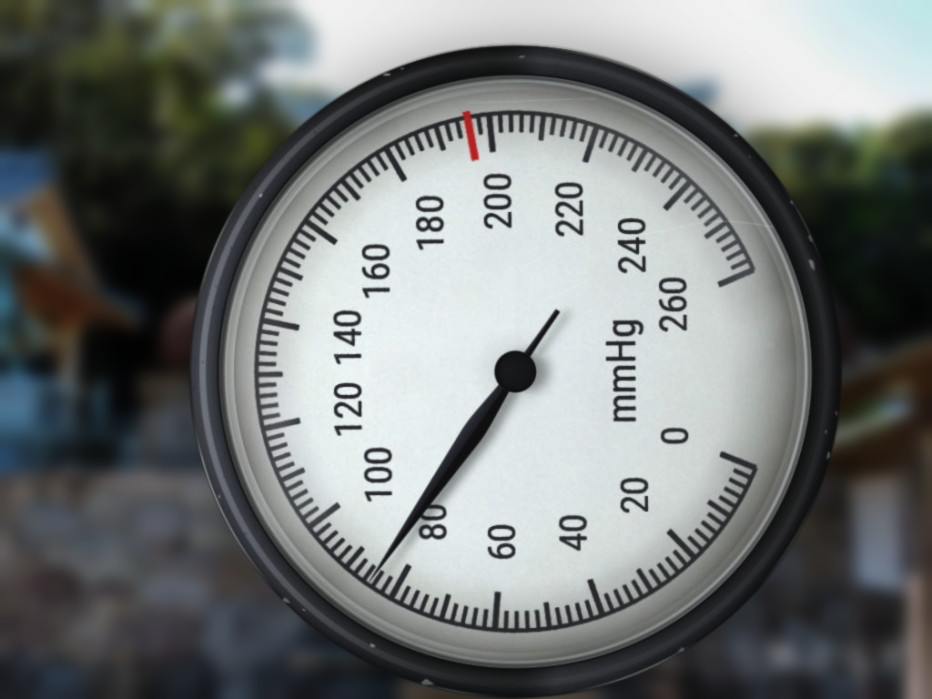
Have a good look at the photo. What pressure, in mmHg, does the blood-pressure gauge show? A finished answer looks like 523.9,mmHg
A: 85,mmHg
